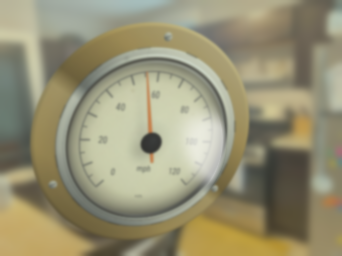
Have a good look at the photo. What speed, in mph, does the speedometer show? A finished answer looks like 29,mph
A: 55,mph
